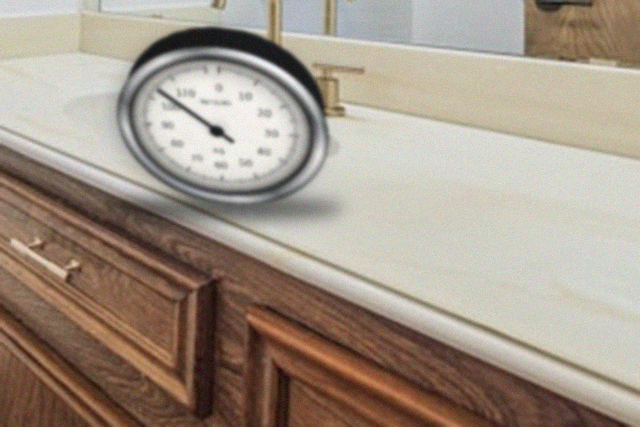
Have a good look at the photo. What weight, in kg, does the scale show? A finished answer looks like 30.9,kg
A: 105,kg
